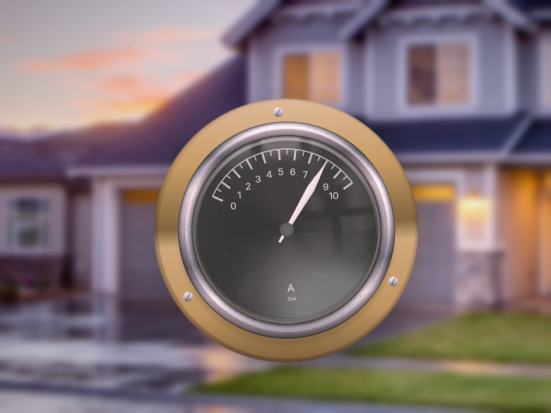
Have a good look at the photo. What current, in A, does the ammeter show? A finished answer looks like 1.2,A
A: 8,A
